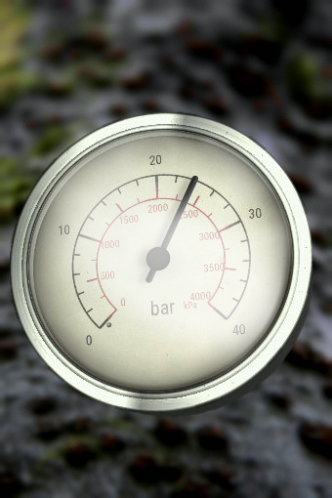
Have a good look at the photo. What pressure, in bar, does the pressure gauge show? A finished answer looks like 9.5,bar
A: 24,bar
